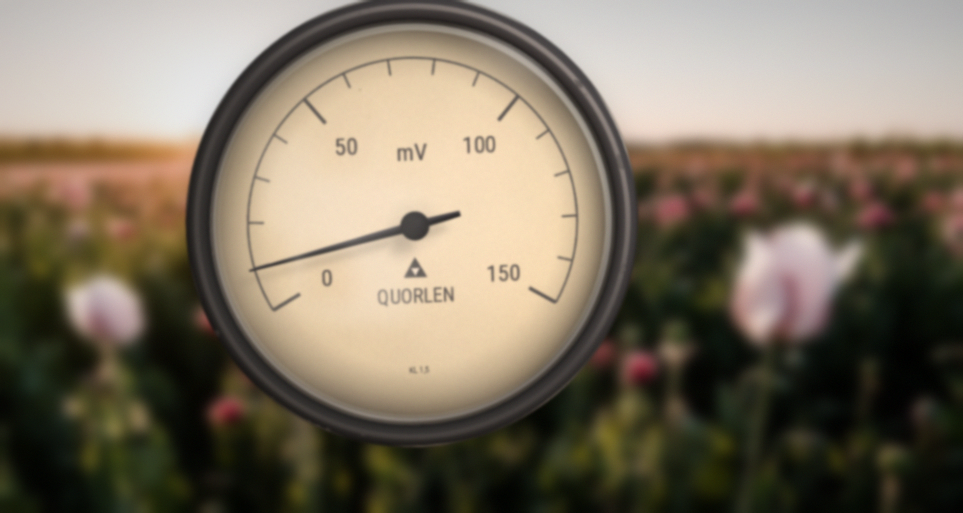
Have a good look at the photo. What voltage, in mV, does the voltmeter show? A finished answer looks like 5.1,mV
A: 10,mV
